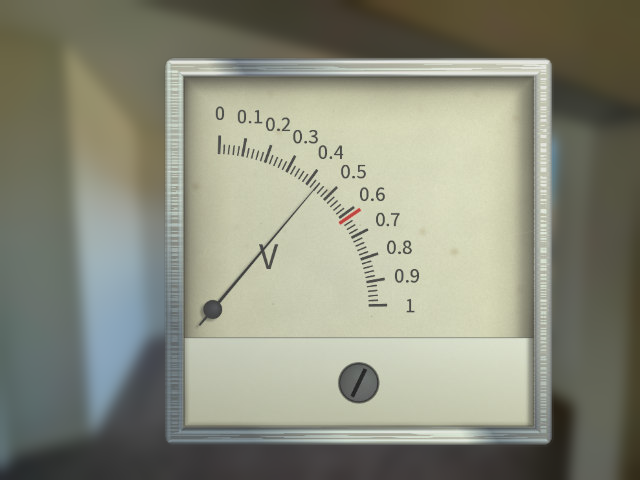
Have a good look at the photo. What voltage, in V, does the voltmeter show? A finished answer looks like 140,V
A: 0.44,V
